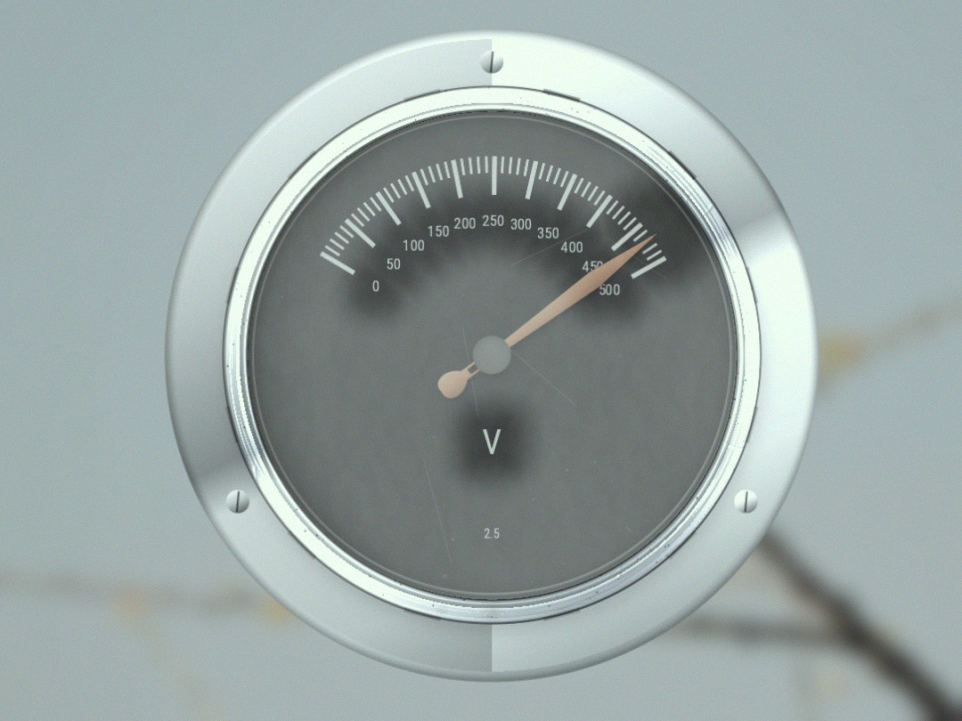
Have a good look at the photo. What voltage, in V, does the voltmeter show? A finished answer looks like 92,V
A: 470,V
